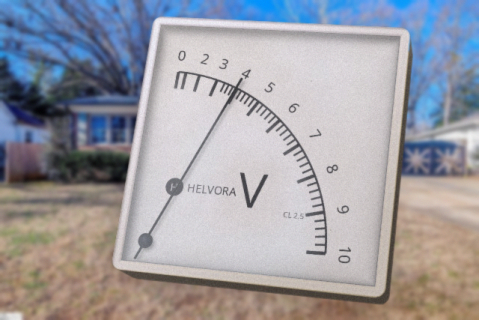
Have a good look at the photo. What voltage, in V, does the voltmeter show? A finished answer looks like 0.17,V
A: 4,V
